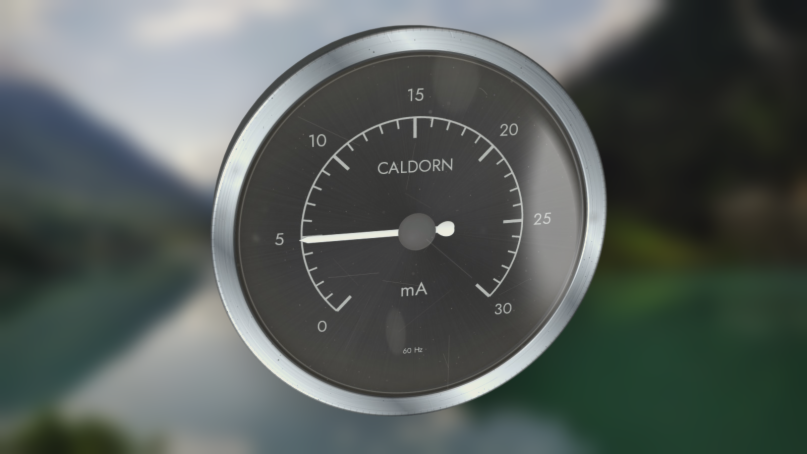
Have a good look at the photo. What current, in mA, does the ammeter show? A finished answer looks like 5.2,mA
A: 5,mA
